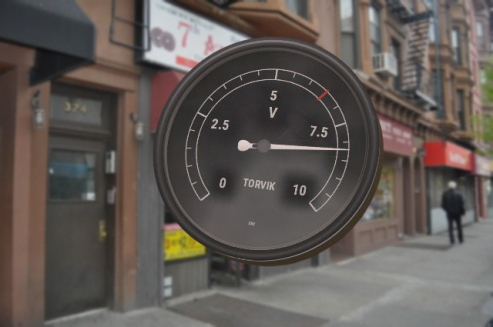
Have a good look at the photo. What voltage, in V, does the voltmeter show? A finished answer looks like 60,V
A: 8.25,V
